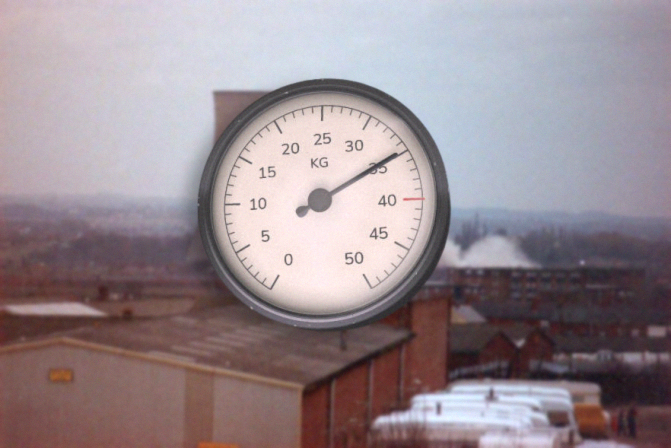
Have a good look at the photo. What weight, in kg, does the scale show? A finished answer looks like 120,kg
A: 35,kg
